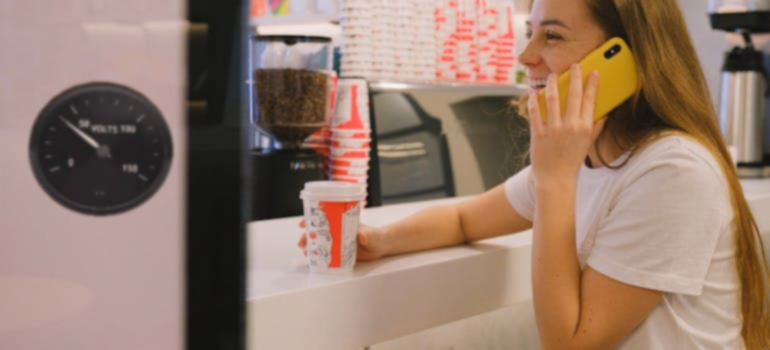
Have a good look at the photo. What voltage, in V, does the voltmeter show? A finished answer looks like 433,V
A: 40,V
